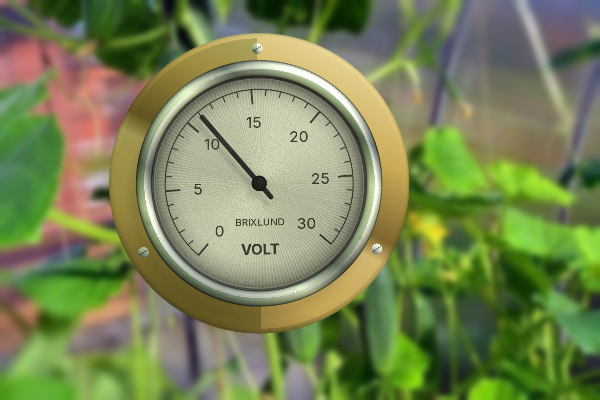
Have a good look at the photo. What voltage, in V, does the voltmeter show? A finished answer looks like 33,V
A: 11,V
